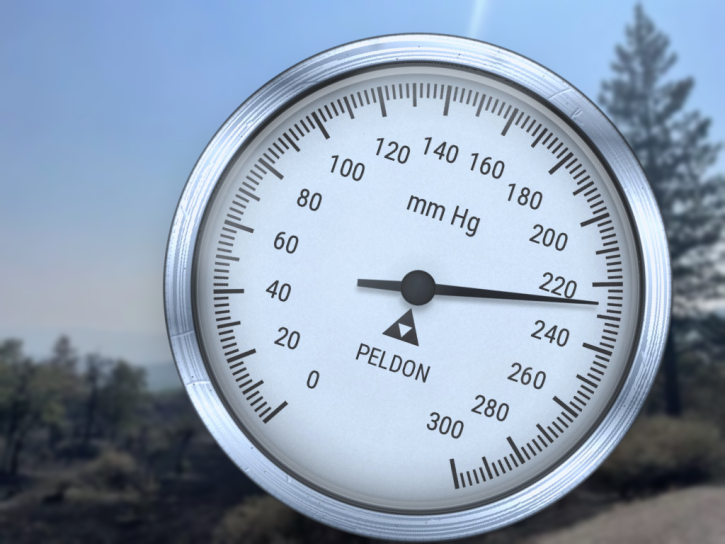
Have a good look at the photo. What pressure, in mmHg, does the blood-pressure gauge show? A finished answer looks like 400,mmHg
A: 226,mmHg
